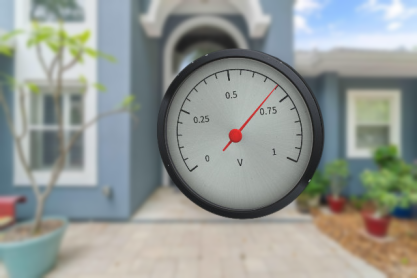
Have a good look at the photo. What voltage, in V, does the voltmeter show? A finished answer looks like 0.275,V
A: 0.7,V
